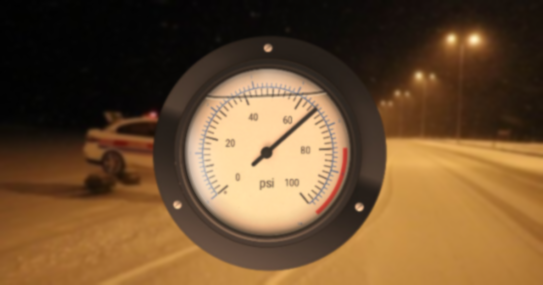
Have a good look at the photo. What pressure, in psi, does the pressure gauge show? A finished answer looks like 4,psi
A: 66,psi
